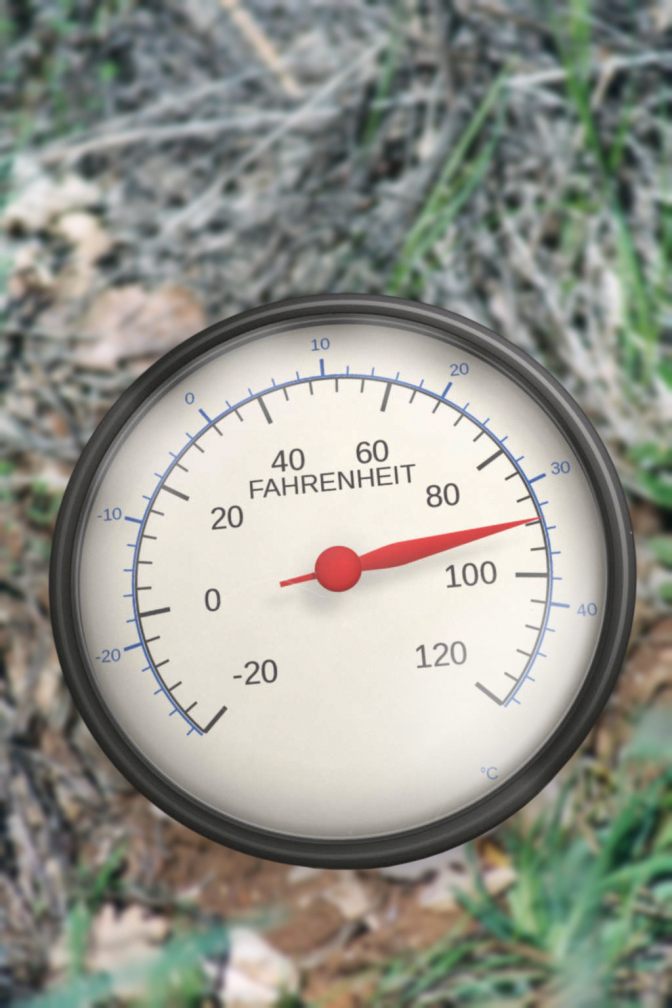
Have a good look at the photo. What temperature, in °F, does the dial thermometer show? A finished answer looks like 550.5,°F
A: 92,°F
